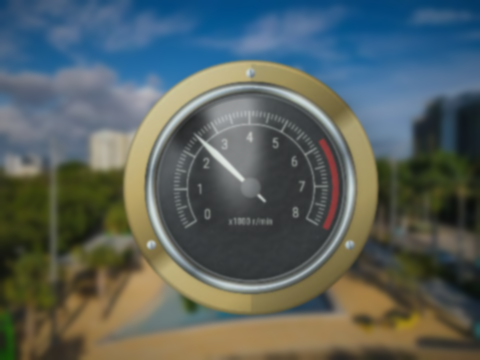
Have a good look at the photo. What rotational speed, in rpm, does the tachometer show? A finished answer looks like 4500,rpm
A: 2500,rpm
